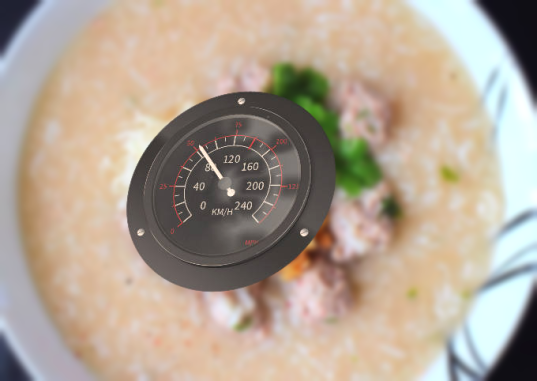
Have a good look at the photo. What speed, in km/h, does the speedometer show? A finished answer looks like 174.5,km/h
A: 85,km/h
